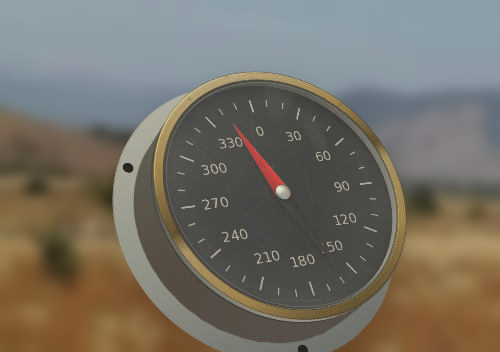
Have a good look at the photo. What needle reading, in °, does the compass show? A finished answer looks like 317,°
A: 340,°
